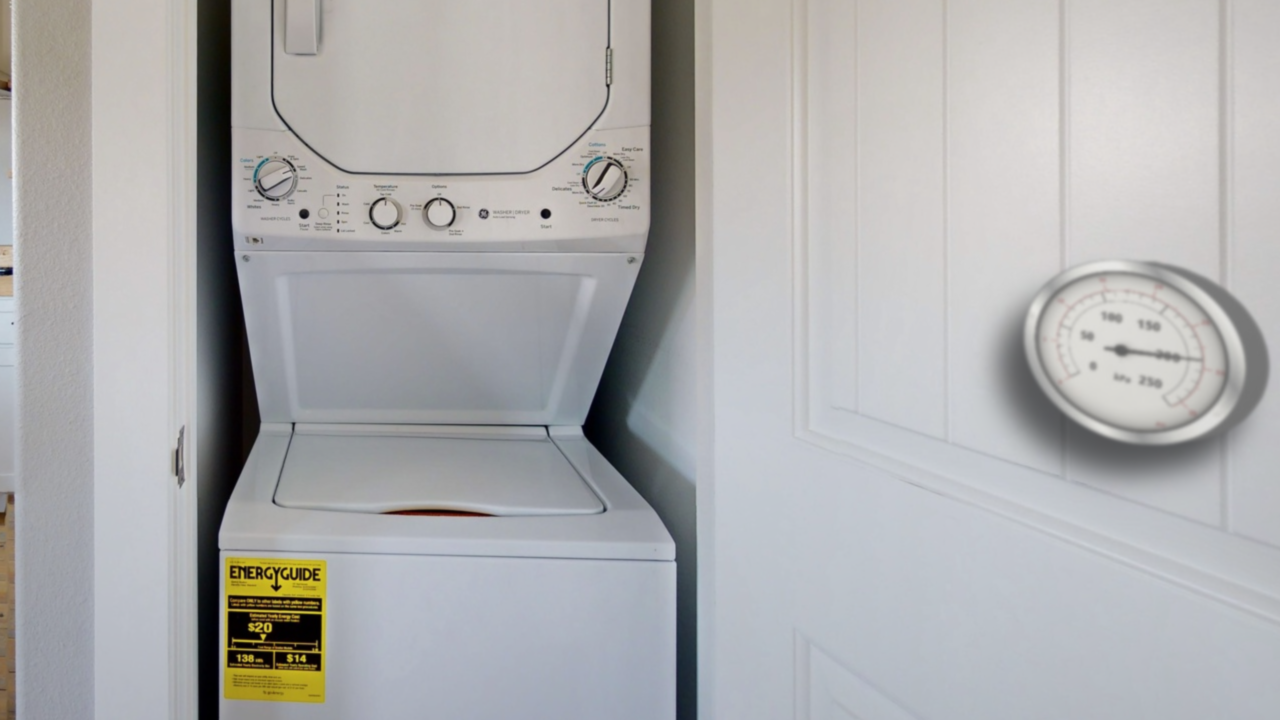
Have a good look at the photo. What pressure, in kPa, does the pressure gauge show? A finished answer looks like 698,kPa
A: 200,kPa
